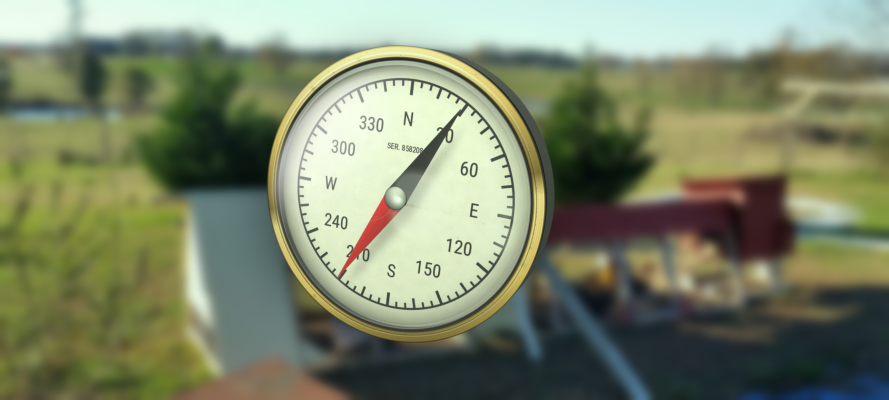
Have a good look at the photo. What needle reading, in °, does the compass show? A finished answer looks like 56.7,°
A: 210,°
